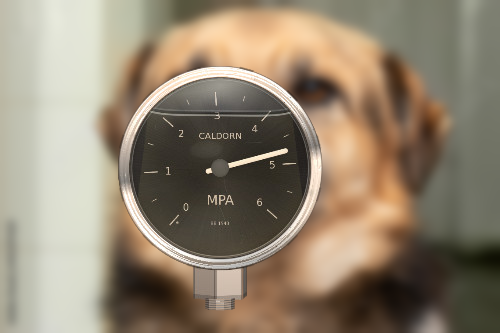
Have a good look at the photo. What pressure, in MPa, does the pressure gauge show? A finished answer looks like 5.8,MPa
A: 4.75,MPa
